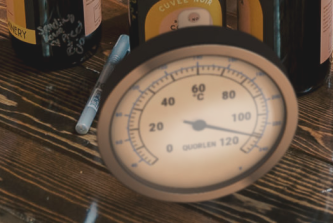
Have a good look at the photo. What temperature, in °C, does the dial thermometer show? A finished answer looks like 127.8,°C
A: 110,°C
